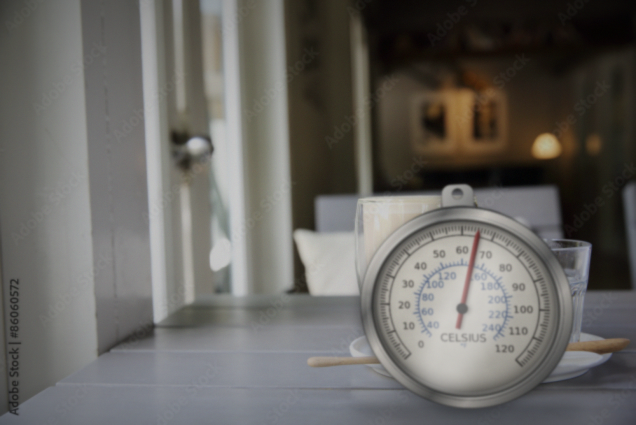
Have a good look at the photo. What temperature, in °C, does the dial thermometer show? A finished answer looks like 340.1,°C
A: 65,°C
